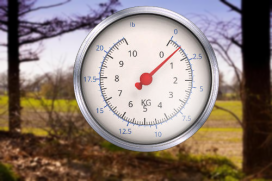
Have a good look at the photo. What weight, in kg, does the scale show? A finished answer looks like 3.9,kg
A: 0.5,kg
